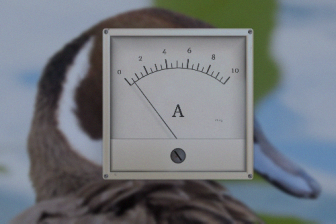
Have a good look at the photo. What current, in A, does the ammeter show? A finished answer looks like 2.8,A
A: 0.5,A
